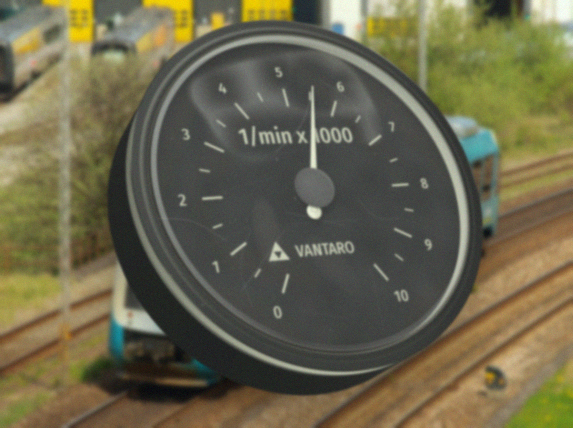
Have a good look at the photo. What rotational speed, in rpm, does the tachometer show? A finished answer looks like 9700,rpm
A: 5500,rpm
